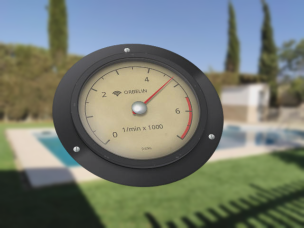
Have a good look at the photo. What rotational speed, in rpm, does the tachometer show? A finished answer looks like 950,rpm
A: 4750,rpm
